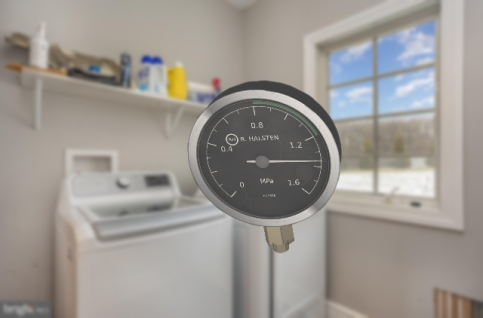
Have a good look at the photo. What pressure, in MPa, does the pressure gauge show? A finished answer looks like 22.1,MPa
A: 1.35,MPa
